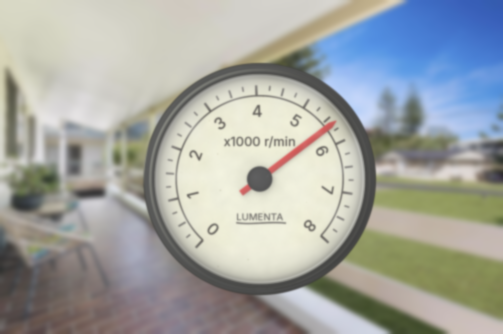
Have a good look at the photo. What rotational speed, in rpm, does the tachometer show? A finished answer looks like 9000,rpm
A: 5625,rpm
